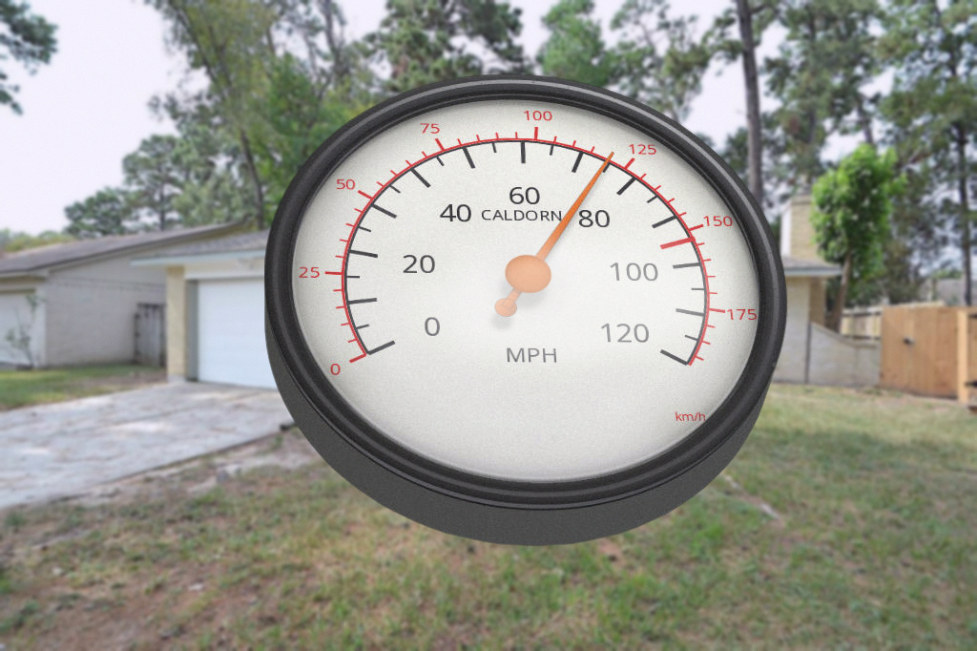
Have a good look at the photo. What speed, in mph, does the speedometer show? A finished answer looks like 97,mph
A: 75,mph
